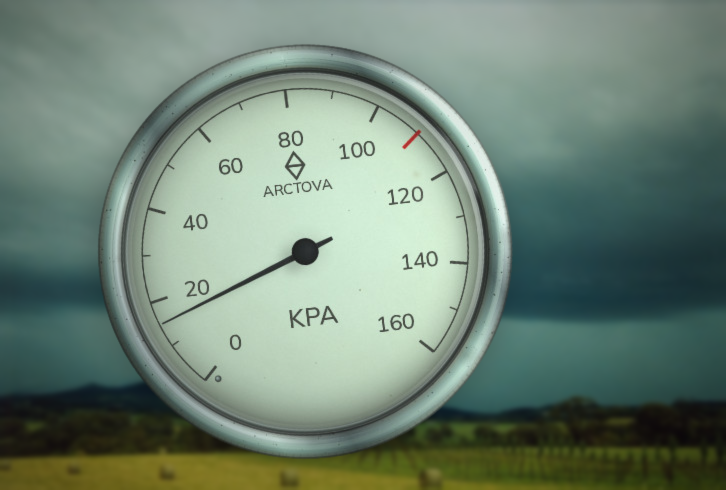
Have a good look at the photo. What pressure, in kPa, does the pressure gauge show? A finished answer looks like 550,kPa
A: 15,kPa
